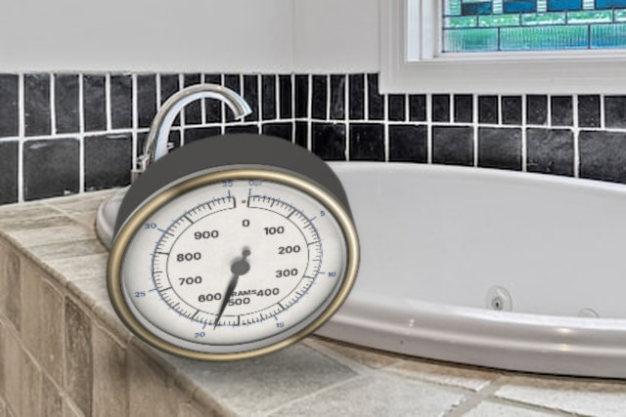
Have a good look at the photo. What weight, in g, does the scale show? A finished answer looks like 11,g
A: 550,g
